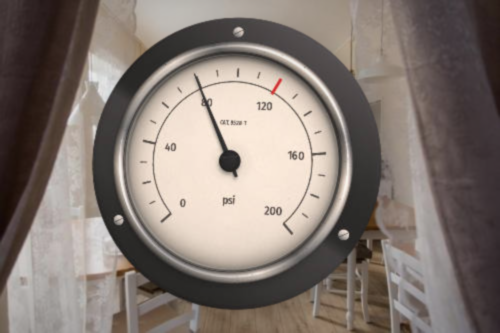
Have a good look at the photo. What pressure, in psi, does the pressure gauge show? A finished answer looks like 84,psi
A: 80,psi
